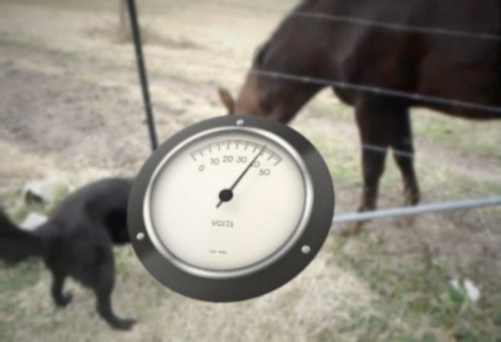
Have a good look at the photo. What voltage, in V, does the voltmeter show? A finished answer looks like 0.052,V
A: 40,V
